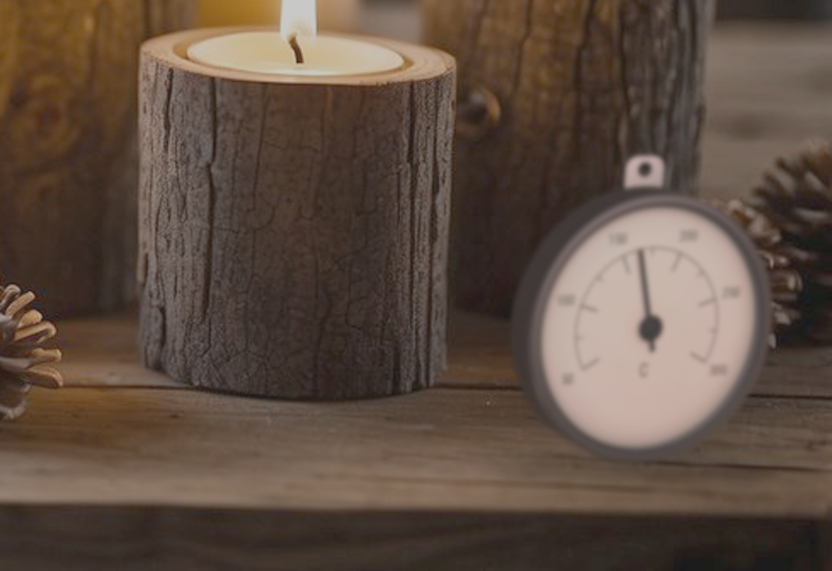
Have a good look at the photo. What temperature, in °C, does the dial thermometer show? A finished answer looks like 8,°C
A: 162.5,°C
